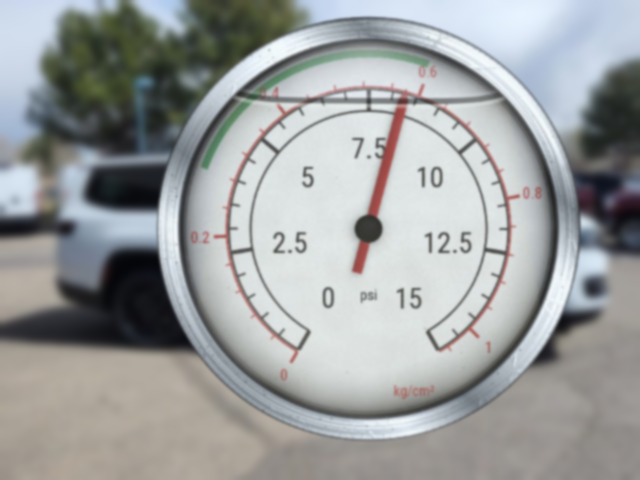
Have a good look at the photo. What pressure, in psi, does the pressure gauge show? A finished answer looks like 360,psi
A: 8.25,psi
